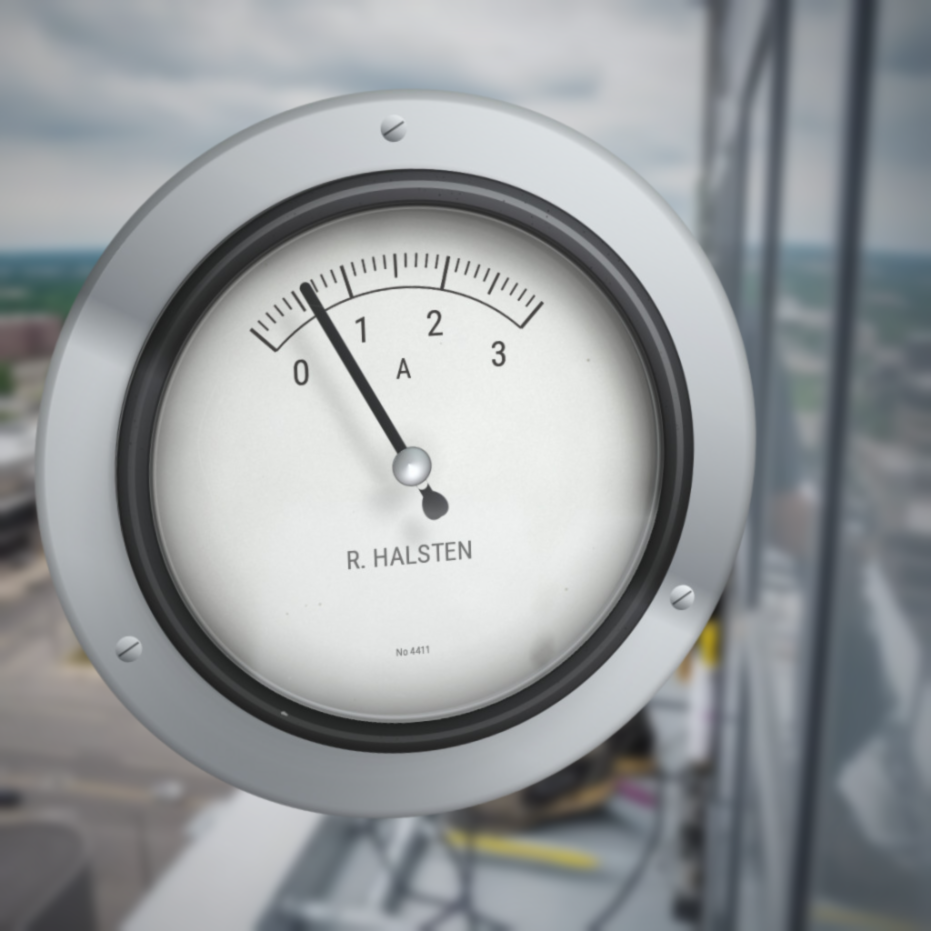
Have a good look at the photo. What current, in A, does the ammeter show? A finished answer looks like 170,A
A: 0.6,A
